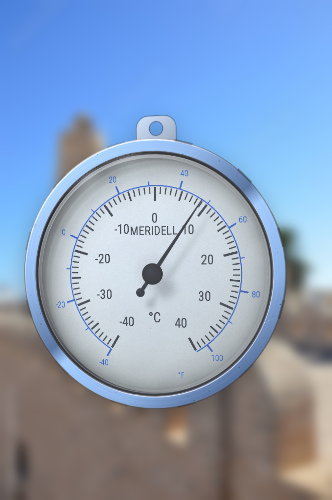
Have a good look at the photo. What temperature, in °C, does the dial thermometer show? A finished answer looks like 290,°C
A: 9,°C
